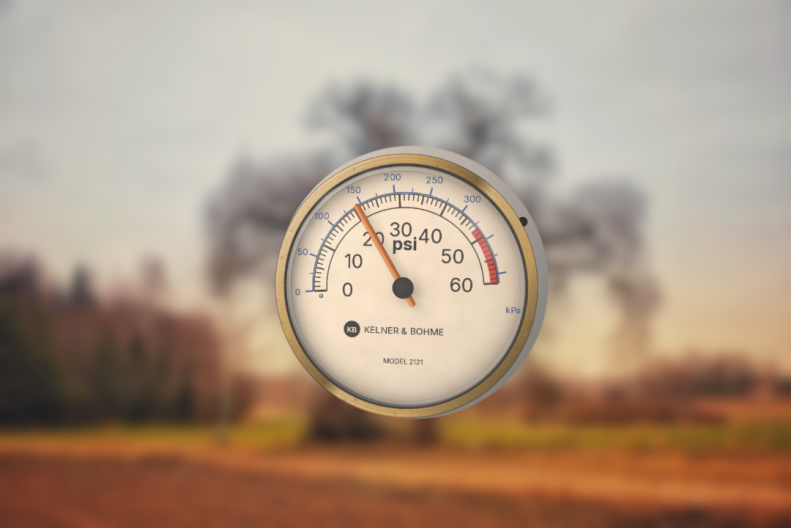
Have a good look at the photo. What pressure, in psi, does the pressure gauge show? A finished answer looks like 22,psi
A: 21,psi
